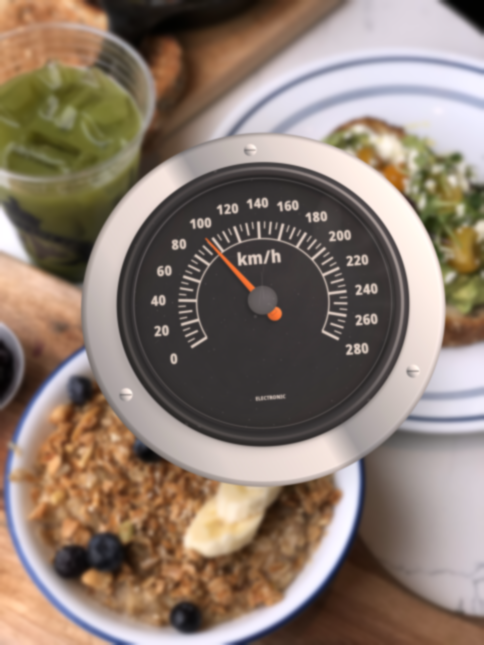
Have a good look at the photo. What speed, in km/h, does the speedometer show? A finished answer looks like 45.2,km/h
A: 95,km/h
